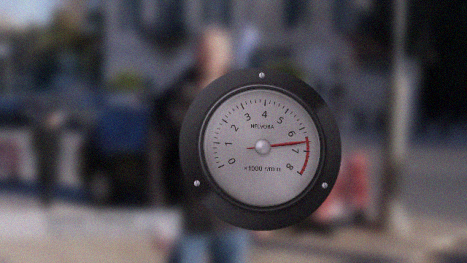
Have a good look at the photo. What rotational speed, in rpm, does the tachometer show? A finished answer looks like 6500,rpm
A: 6600,rpm
